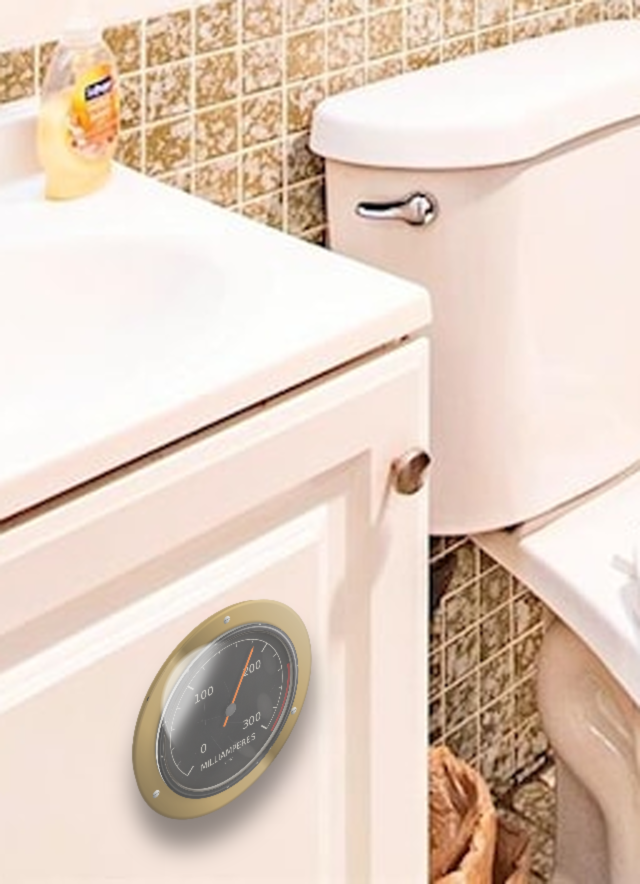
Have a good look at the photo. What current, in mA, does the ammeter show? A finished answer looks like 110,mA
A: 180,mA
